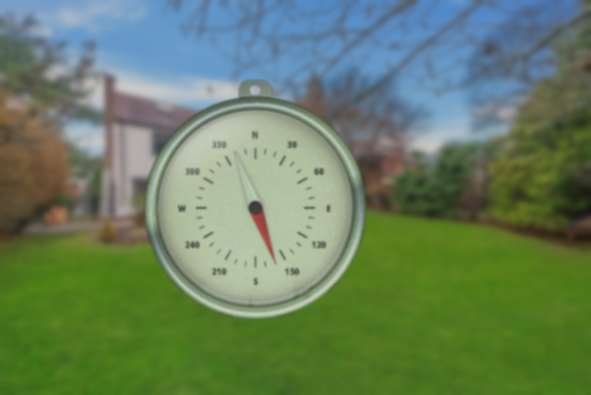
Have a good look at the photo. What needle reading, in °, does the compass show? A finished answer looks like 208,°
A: 160,°
